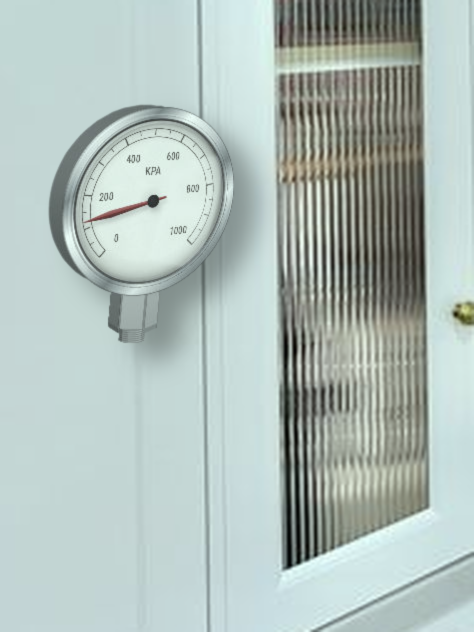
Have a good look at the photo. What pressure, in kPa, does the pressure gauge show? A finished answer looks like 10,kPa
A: 125,kPa
